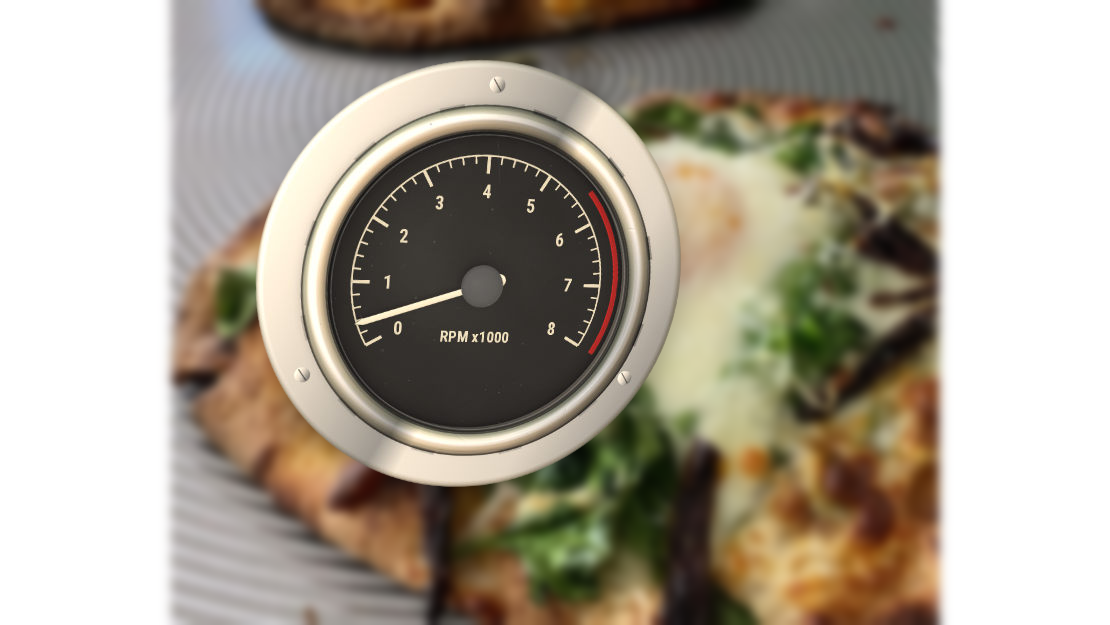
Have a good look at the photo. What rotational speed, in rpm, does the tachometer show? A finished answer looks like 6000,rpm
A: 400,rpm
